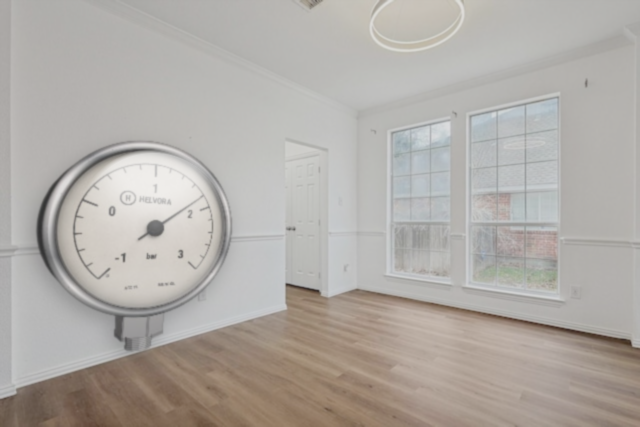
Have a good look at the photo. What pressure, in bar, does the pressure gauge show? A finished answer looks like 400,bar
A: 1.8,bar
